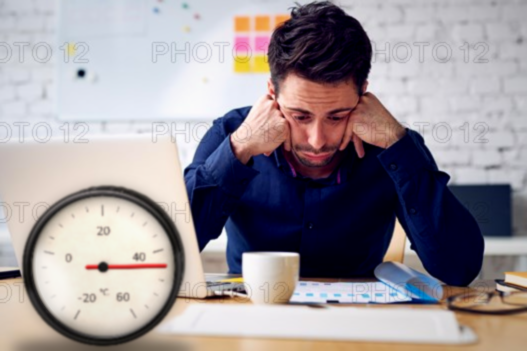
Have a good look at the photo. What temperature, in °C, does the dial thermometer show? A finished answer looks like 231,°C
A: 44,°C
